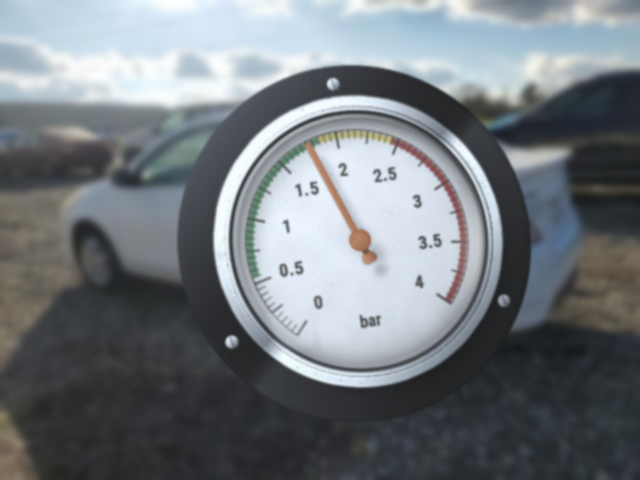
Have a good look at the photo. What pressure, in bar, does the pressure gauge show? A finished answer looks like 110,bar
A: 1.75,bar
